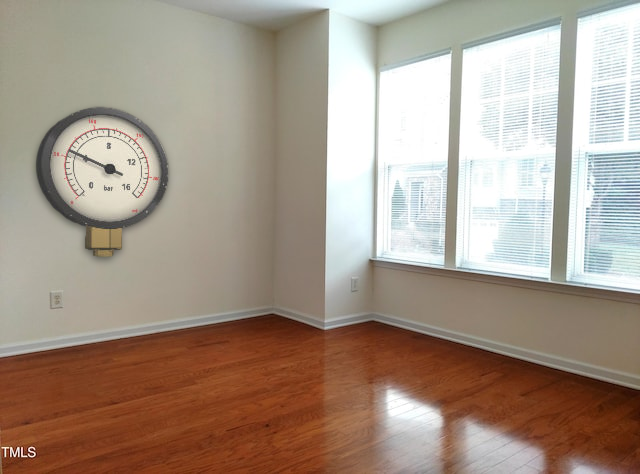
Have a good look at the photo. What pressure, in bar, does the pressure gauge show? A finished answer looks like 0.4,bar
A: 4,bar
